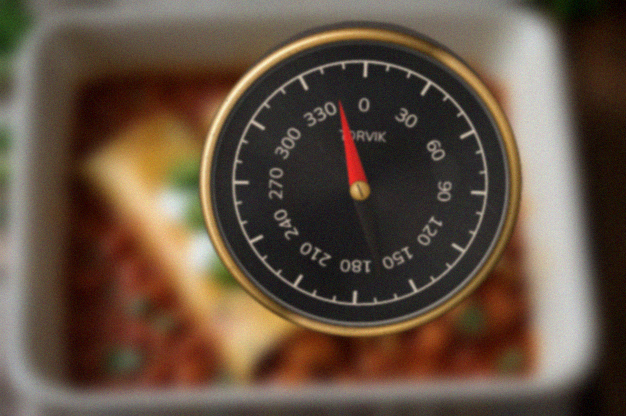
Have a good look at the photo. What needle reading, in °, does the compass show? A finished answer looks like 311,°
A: 345,°
